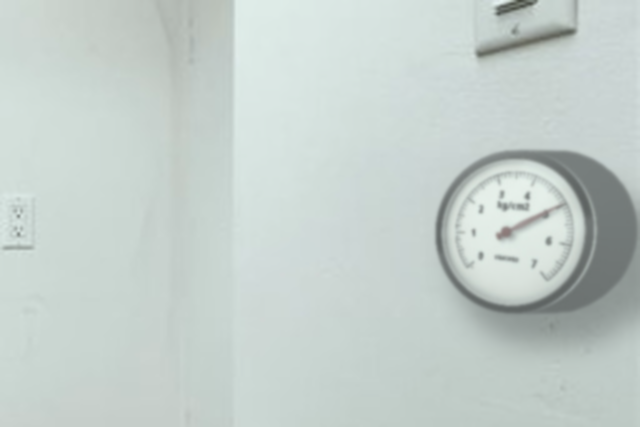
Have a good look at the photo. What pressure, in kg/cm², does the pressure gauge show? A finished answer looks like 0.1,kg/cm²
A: 5,kg/cm²
